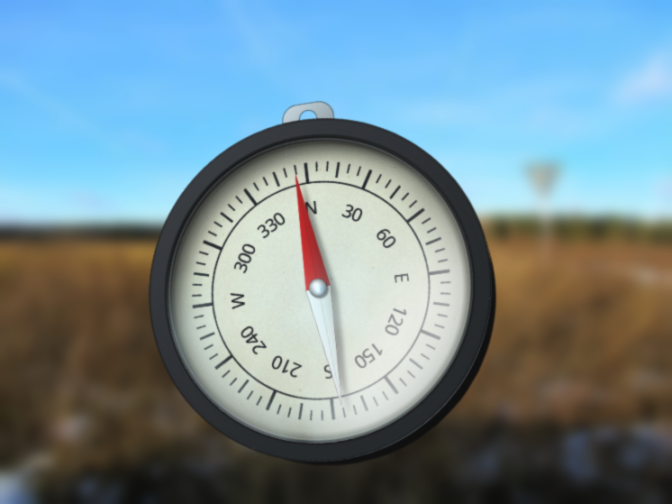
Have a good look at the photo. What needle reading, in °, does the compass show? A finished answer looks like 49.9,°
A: 355,°
